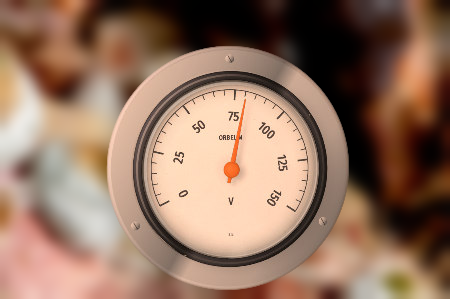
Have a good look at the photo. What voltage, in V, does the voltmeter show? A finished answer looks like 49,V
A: 80,V
